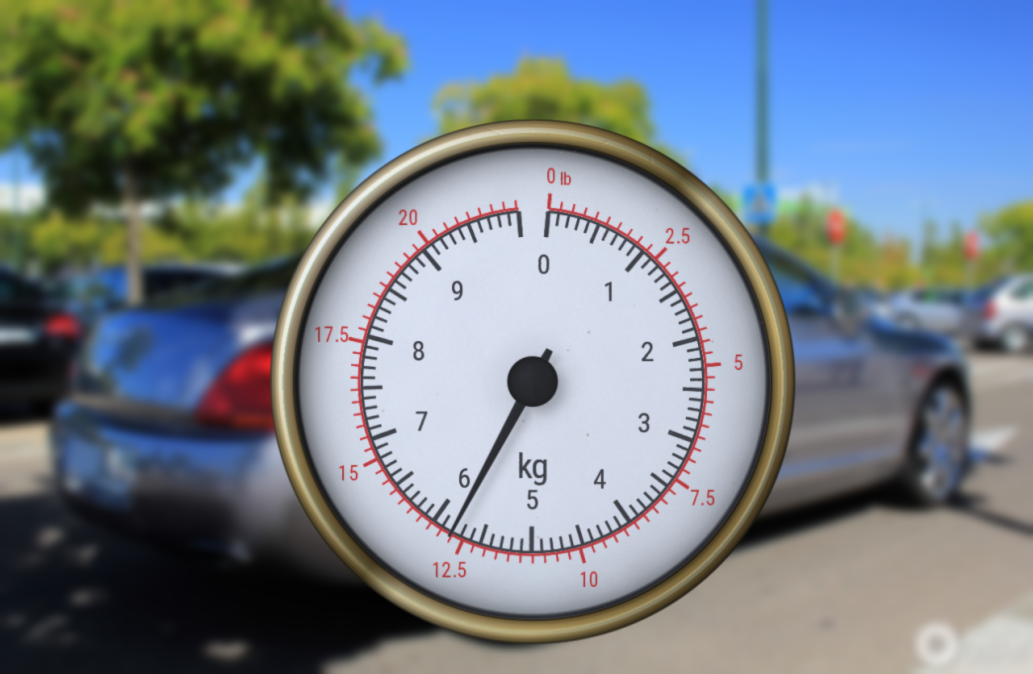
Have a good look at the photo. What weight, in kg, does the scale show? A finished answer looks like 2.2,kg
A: 5.8,kg
